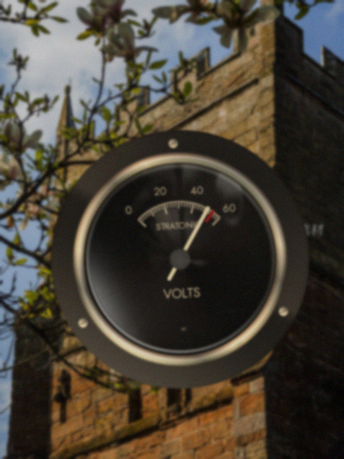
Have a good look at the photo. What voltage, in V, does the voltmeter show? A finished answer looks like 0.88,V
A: 50,V
